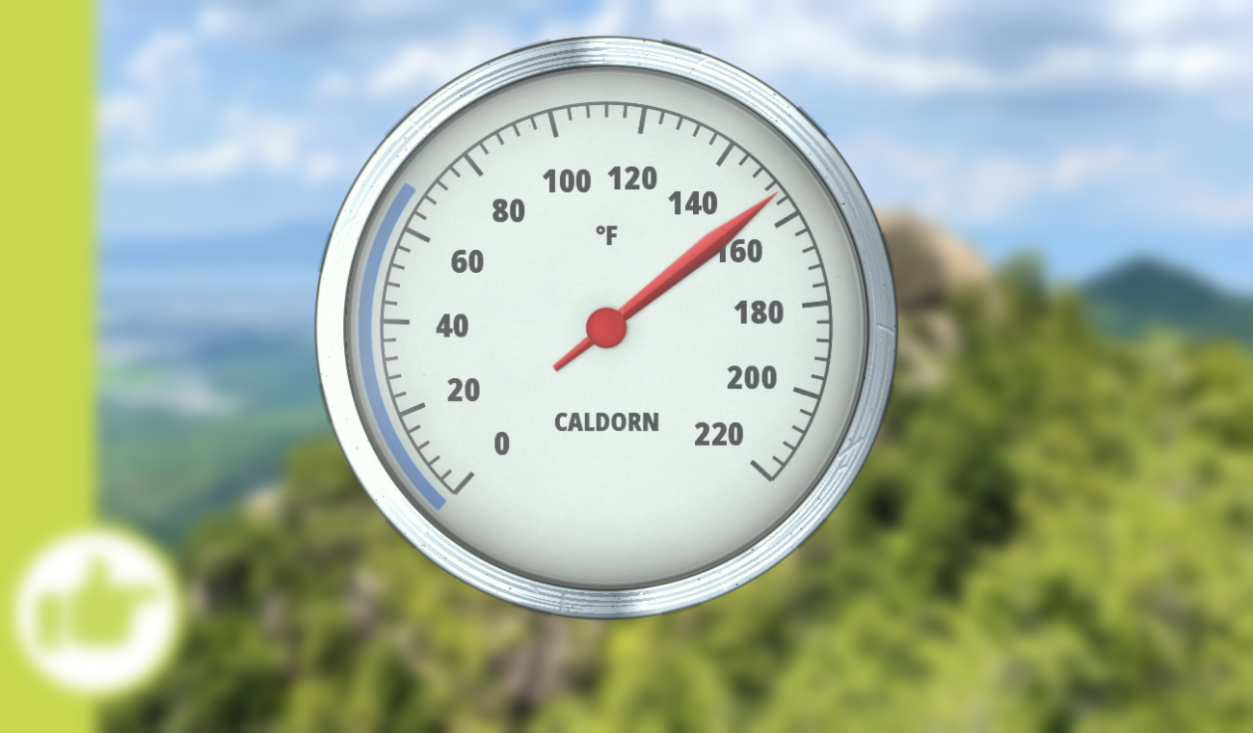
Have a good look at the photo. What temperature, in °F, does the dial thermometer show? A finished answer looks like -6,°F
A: 154,°F
